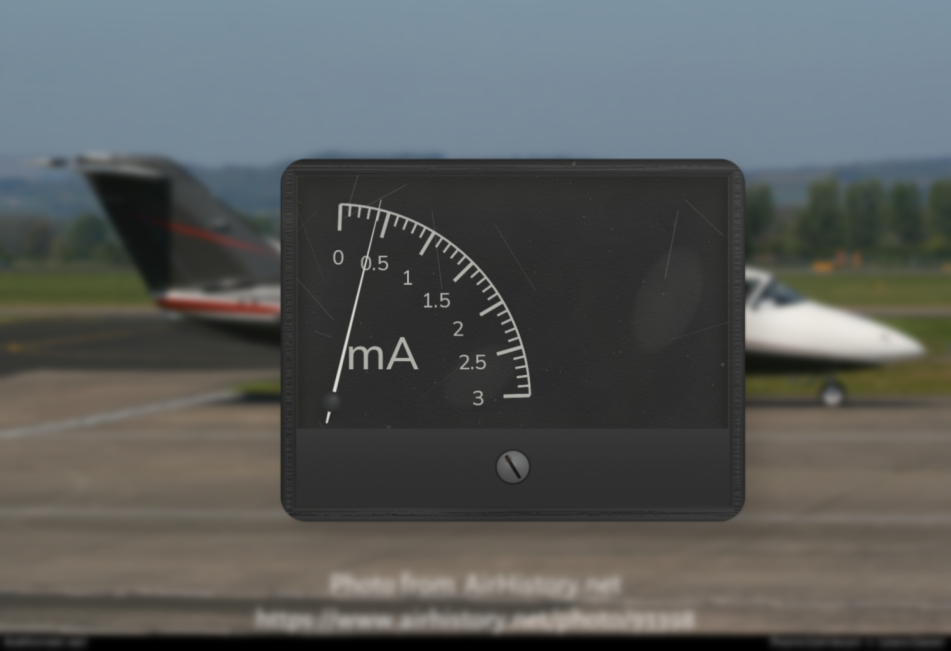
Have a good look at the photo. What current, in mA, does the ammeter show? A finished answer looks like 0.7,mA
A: 0.4,mA
